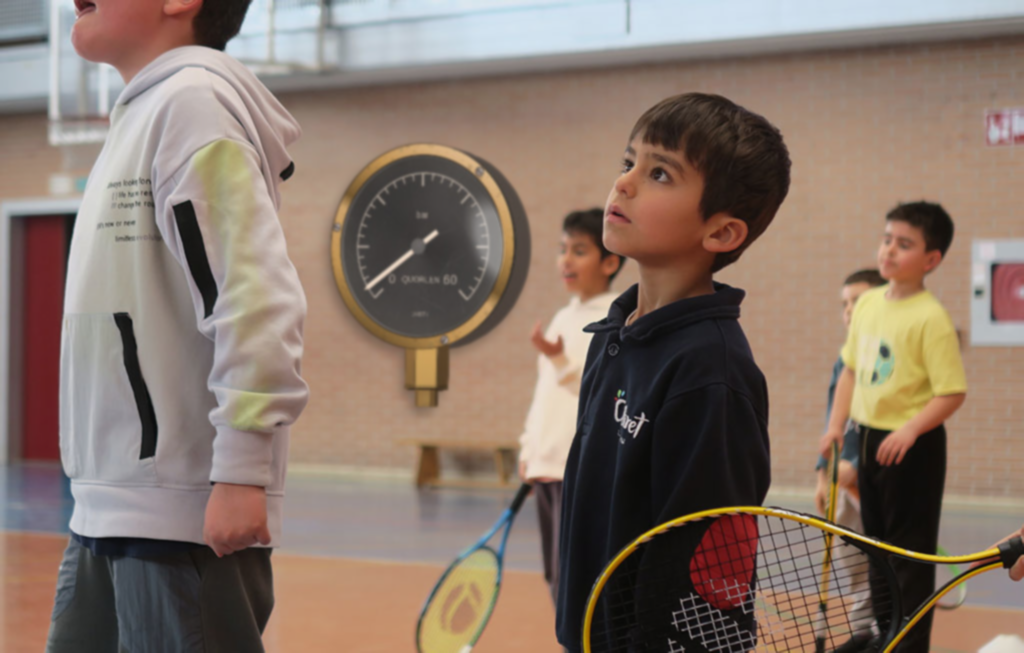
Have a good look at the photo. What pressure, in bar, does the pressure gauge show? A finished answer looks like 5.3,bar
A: 2,bar
